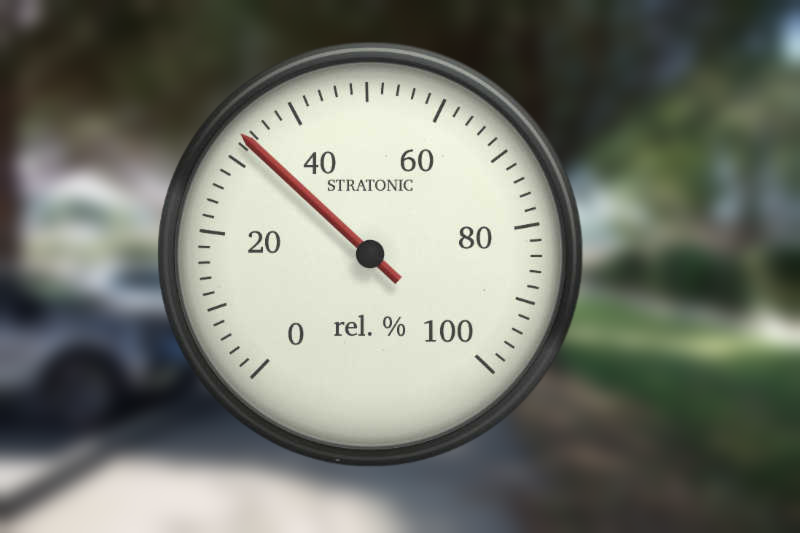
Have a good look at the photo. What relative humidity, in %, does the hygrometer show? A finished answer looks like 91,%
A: 33,%
